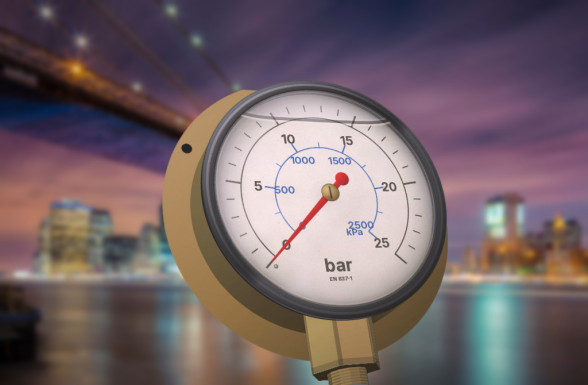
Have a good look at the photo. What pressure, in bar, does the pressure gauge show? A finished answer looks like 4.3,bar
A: 0,bar
